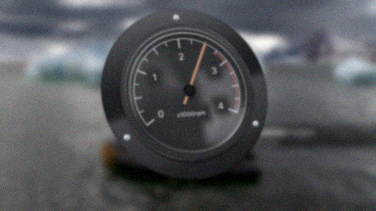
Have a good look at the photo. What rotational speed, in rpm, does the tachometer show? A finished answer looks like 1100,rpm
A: 2500,rpm
